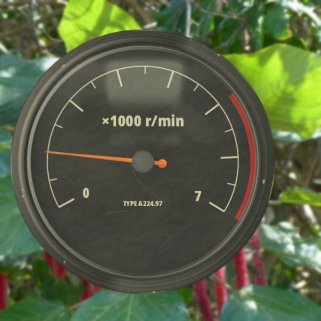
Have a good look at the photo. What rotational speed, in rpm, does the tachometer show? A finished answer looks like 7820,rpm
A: 1000,rpm
